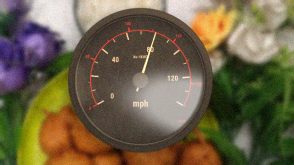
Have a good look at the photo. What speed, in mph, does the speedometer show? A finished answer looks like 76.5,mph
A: 80,mph
